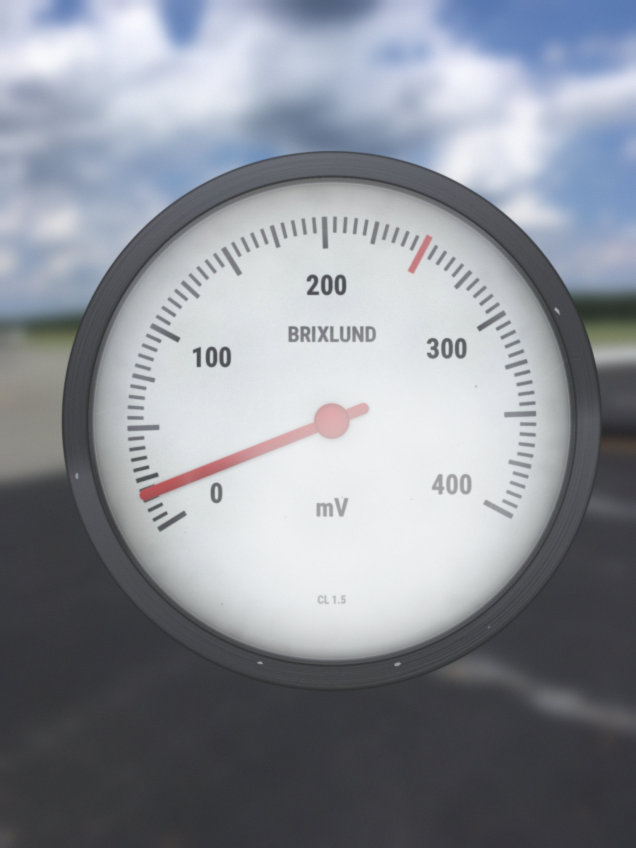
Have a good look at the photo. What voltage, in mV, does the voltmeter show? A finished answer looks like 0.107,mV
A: 17.5,mV
